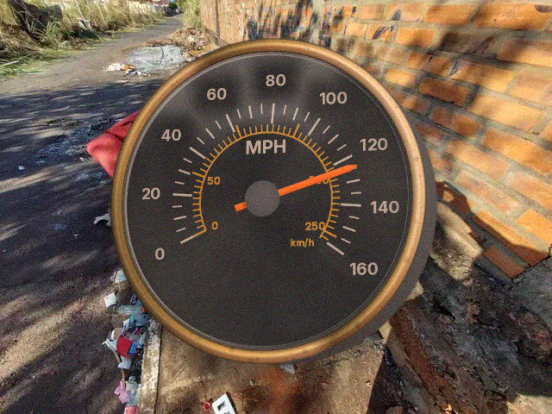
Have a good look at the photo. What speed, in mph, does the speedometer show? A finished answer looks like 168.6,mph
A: 125,mph
